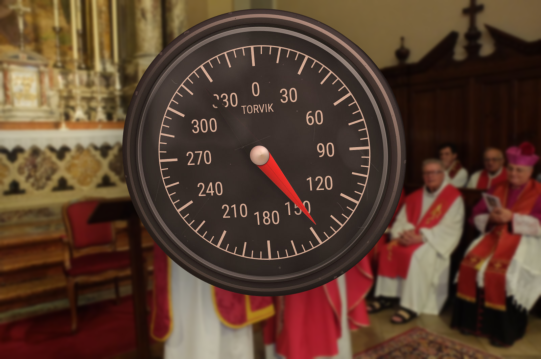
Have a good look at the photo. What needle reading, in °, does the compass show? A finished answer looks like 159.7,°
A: 145,°
